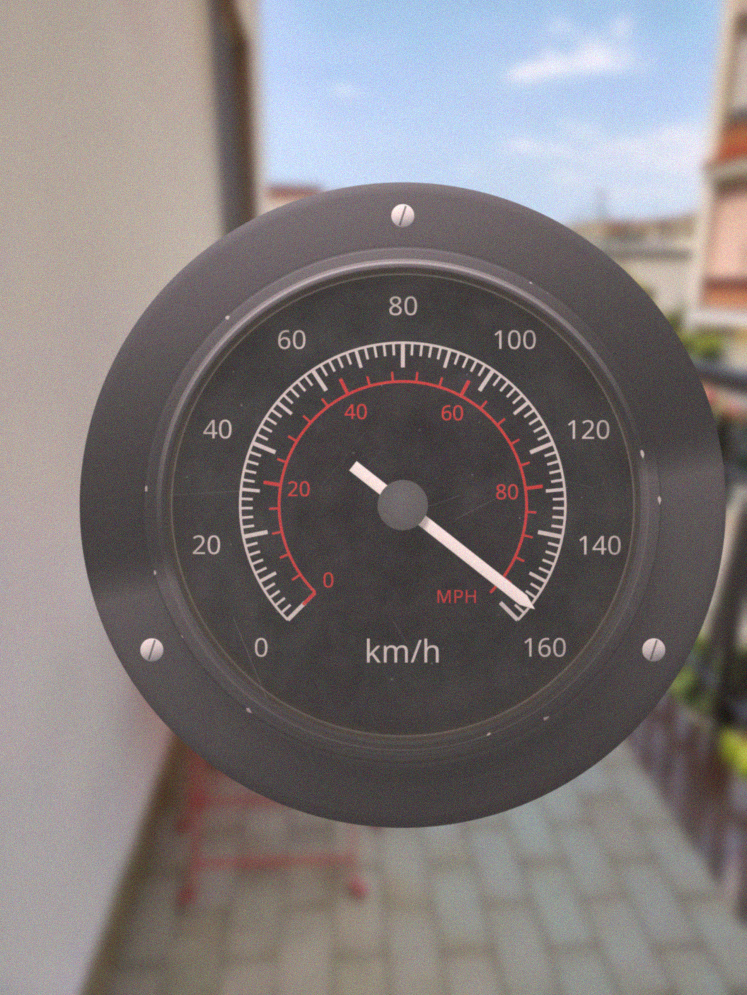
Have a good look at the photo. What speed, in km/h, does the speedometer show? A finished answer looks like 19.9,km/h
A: 156,km/h
